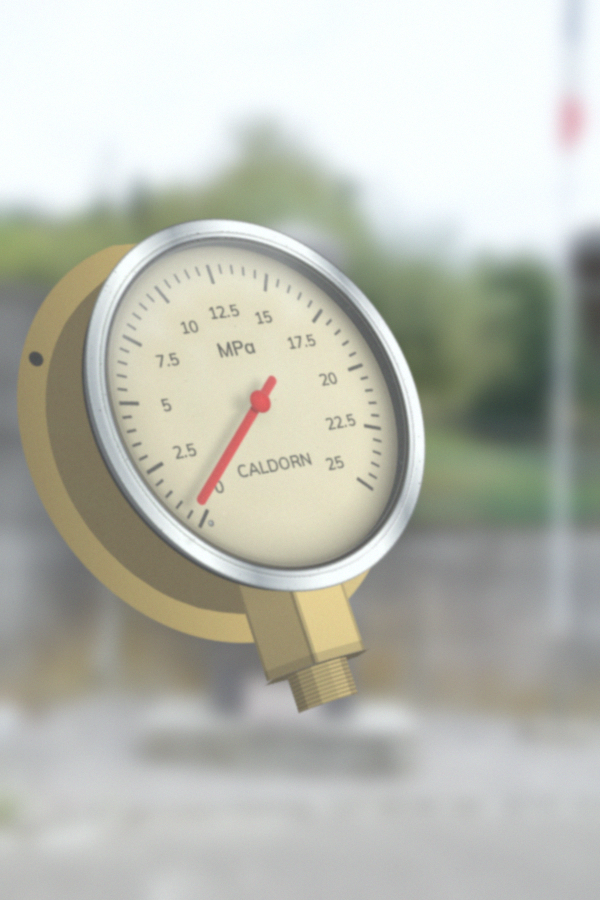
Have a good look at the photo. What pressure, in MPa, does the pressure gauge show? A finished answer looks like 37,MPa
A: 0.5,MPa
